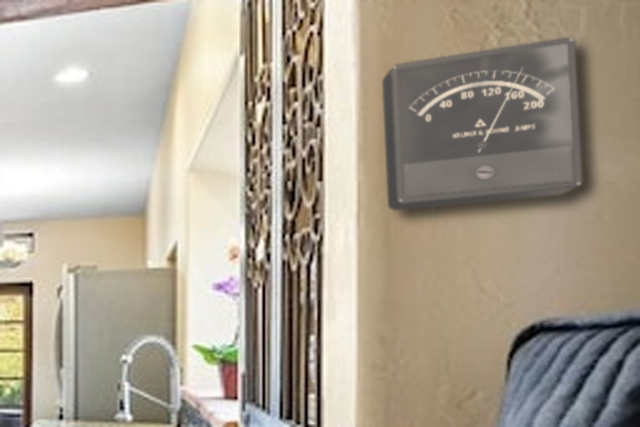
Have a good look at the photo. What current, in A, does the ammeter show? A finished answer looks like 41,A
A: 150,A
